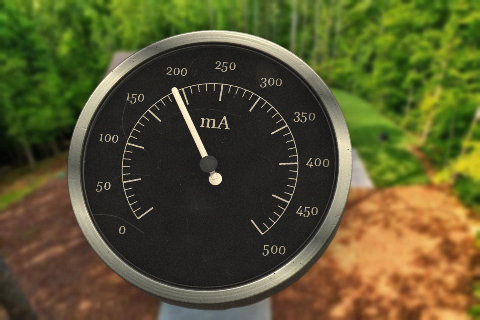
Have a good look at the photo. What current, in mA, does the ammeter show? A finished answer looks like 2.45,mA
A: 190,mA
